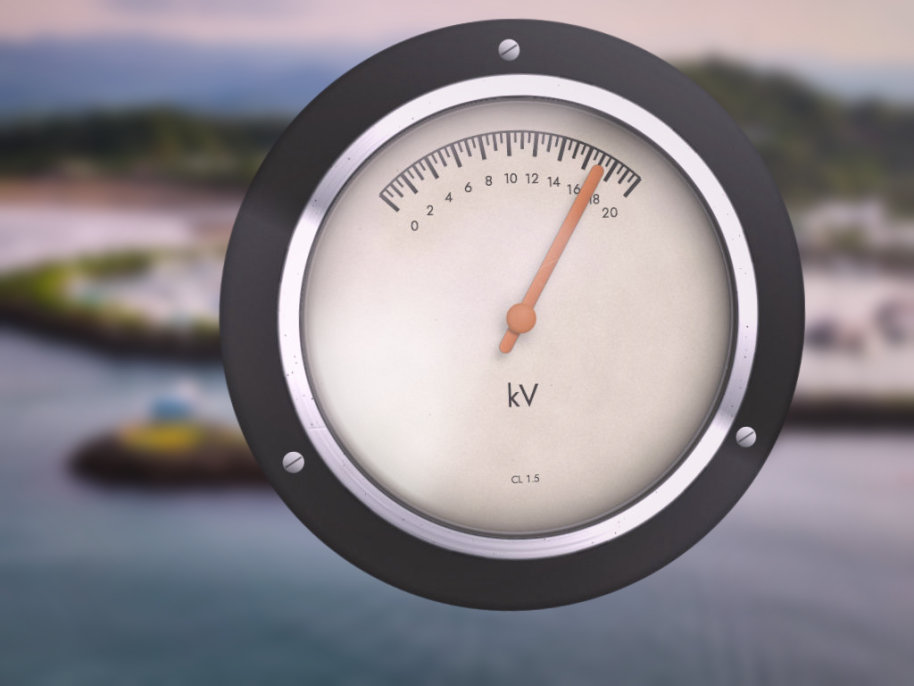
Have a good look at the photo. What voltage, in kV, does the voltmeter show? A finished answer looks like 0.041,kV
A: 17,kV
